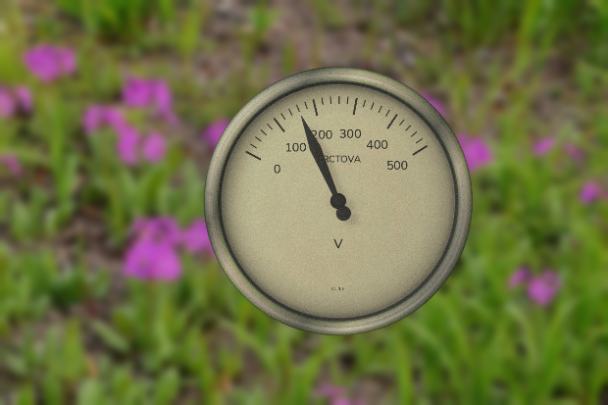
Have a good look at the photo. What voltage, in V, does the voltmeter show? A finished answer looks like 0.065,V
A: 160,V
